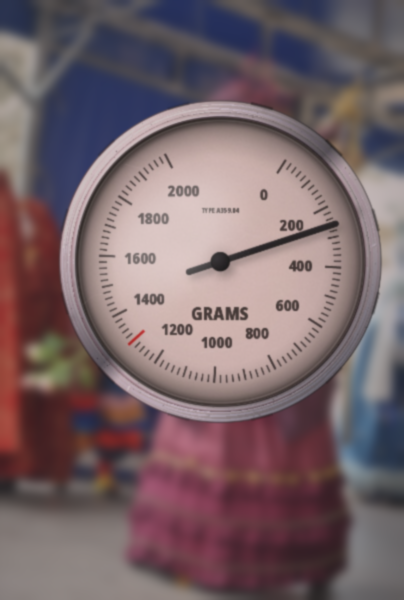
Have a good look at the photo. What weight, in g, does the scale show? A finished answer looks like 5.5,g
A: 260,g
